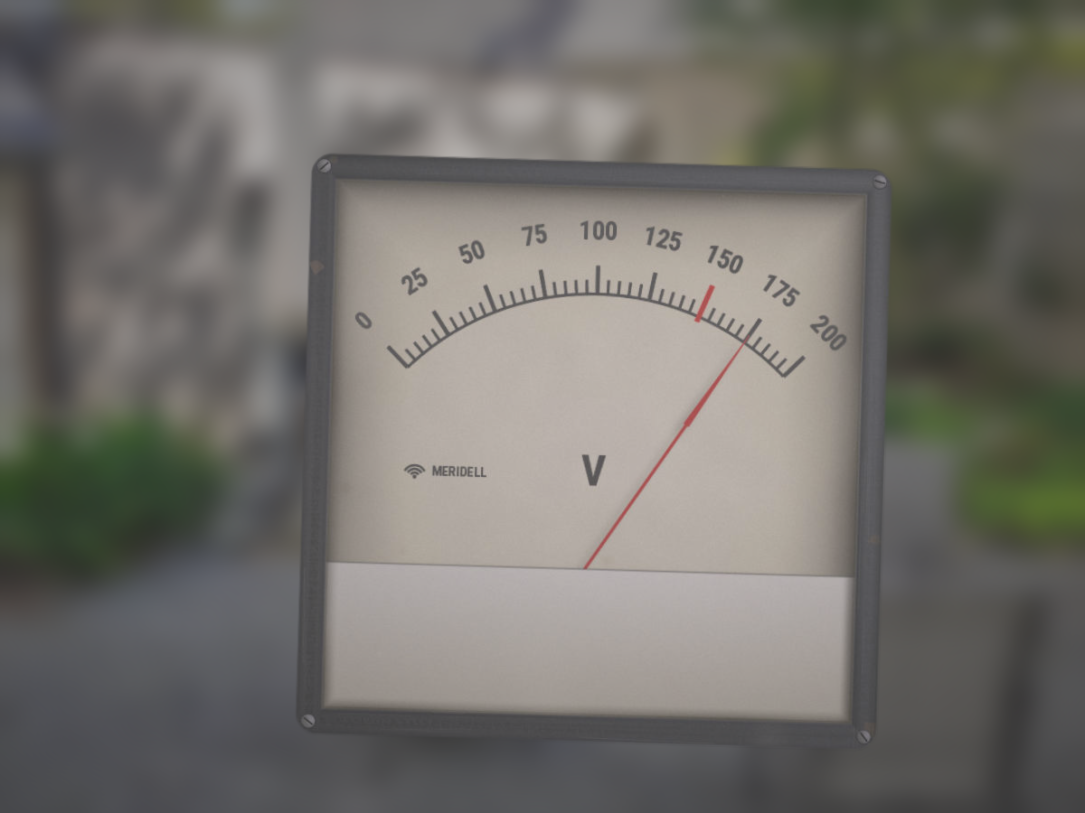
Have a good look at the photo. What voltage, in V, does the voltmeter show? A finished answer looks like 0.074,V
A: 175,V
